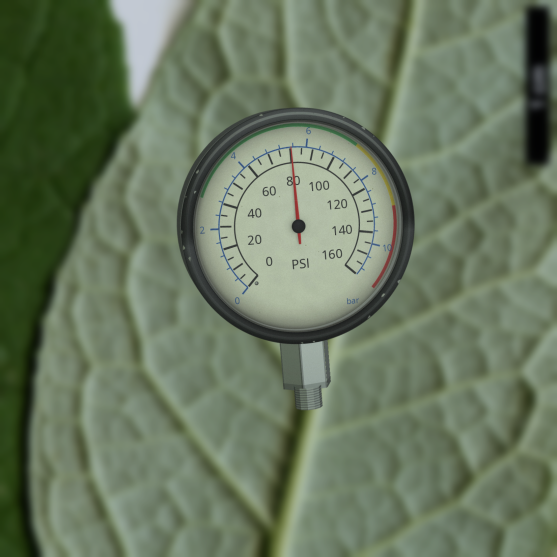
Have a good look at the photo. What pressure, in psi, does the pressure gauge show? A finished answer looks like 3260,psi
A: 80,psi
